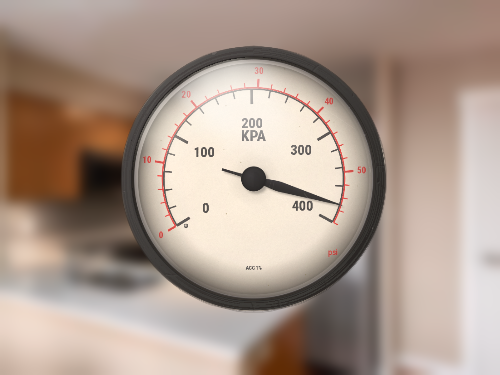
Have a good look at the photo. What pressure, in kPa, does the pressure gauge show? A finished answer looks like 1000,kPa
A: 380,kPa
